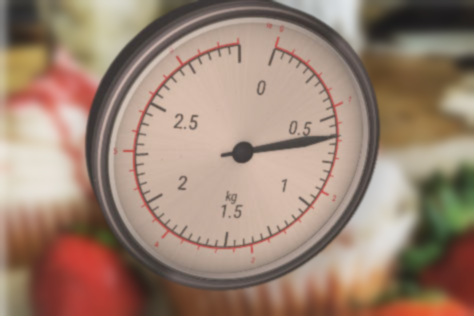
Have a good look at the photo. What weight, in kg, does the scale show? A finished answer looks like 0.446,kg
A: 0.6,kg
